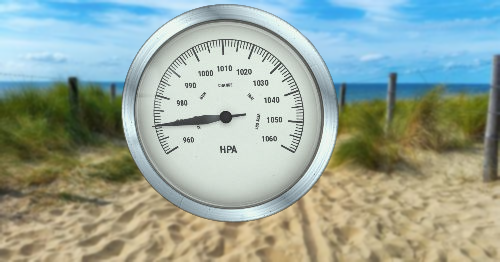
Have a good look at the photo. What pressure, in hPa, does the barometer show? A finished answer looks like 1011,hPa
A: 970,hPa
